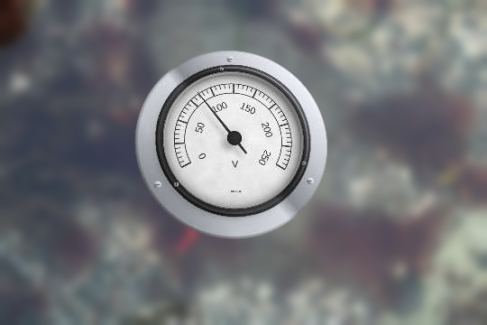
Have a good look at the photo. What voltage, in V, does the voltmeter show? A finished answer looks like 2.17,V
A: 85,V
